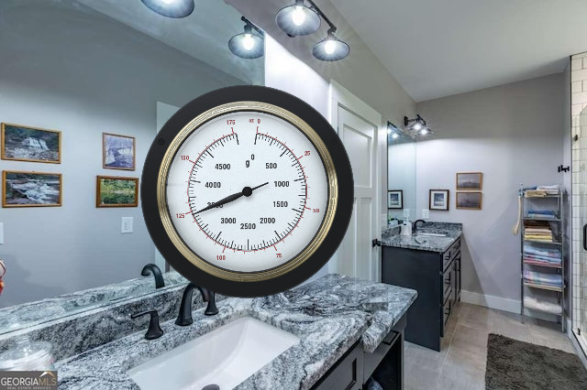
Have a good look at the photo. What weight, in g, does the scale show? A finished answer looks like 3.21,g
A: 3500,g
